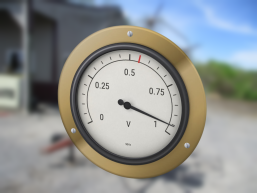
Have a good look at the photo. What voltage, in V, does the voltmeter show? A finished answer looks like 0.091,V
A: 0.95,V
